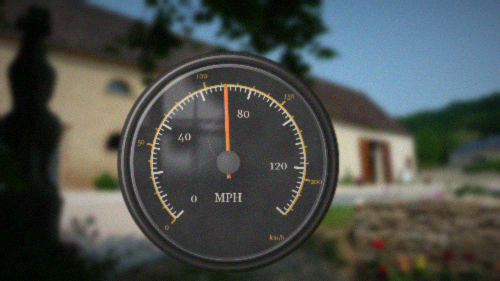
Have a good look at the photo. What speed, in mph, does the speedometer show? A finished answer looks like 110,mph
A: 70,mph
